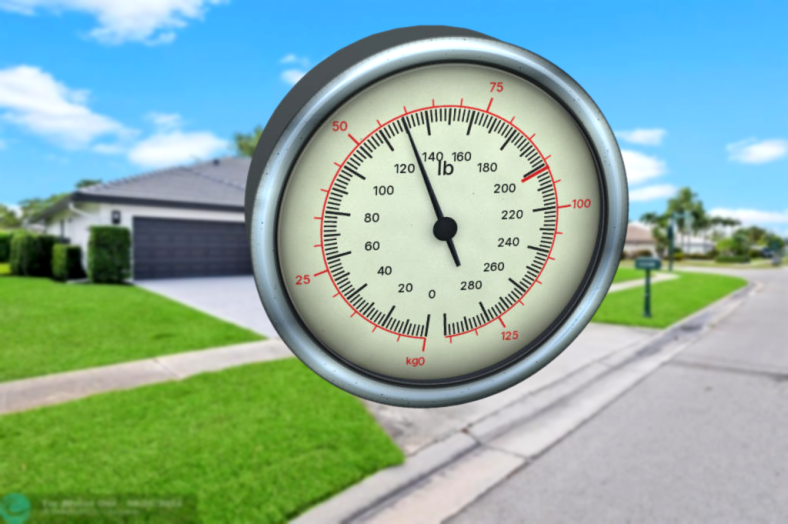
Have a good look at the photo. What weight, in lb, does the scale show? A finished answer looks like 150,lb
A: 130,lb
